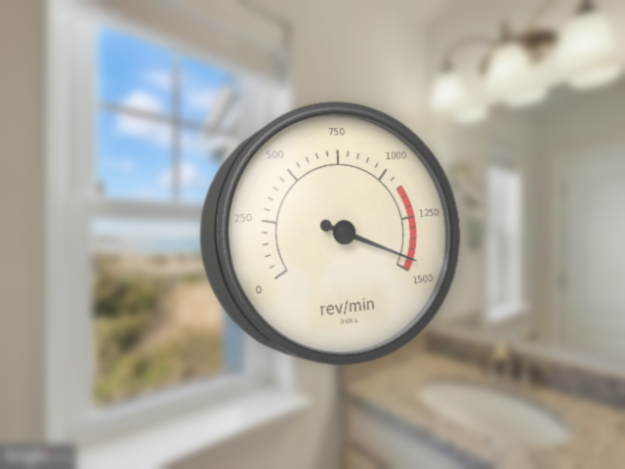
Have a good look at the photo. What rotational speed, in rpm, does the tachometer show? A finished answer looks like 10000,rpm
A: 1450,rpm
